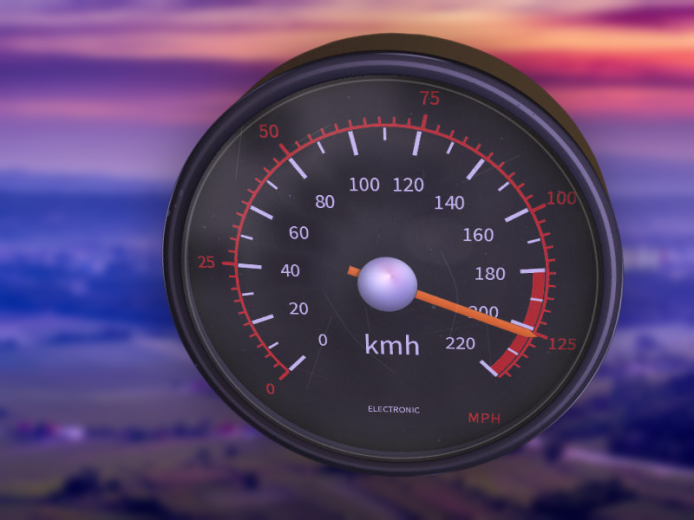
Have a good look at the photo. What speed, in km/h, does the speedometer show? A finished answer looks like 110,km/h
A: 200,km/h
